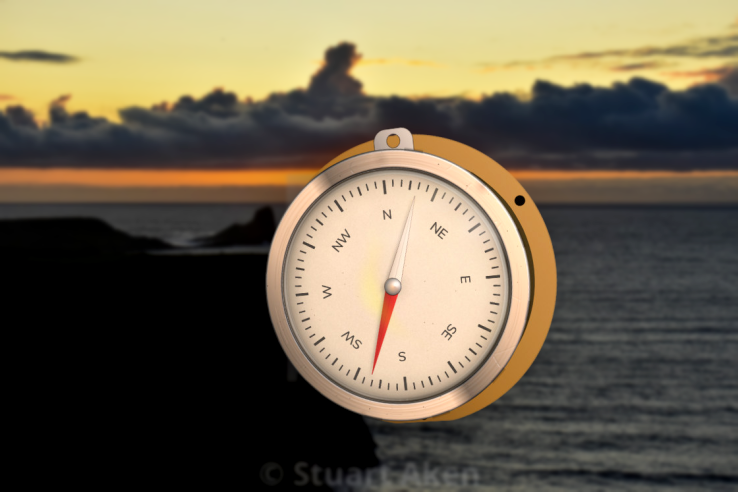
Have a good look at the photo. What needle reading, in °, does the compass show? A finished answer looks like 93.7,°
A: 200,°
